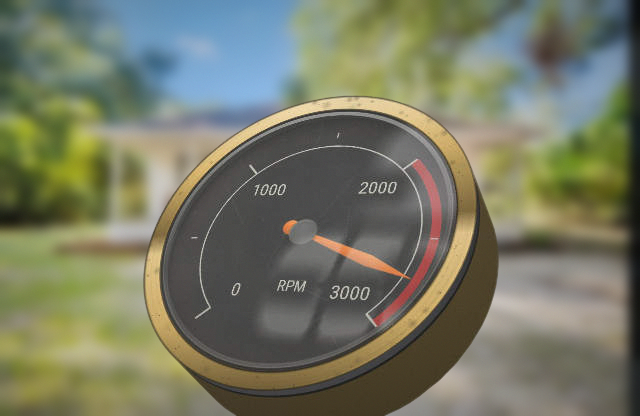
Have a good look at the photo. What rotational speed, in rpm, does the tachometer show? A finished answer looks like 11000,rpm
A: 2750,rpm
